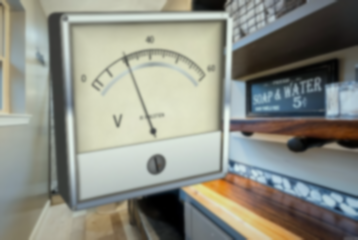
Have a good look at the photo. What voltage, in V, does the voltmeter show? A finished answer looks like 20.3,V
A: 30,V
